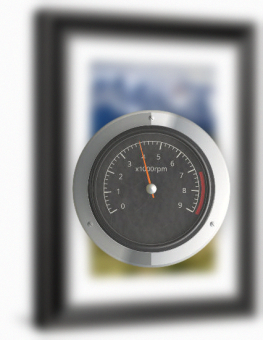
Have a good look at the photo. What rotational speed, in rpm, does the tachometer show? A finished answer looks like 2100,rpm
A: 4000,rpm
